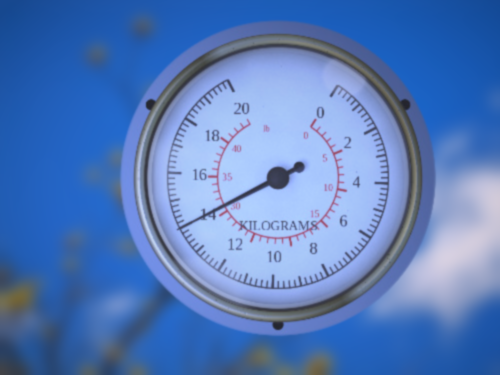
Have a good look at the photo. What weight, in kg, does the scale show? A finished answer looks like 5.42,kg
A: 14,kg
